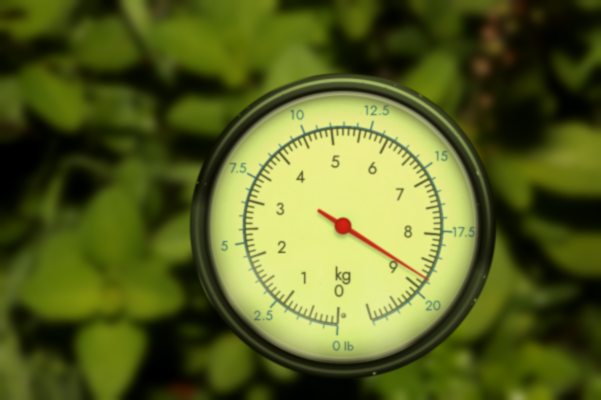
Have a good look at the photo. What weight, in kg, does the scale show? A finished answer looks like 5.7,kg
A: 8.8,kg
